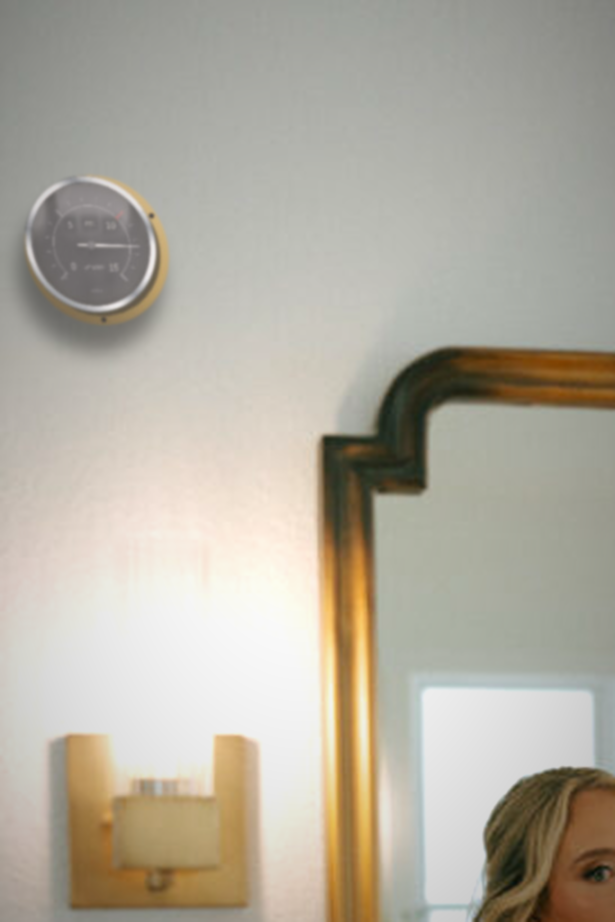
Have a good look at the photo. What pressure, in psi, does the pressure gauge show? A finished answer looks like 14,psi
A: 12.5,psi
